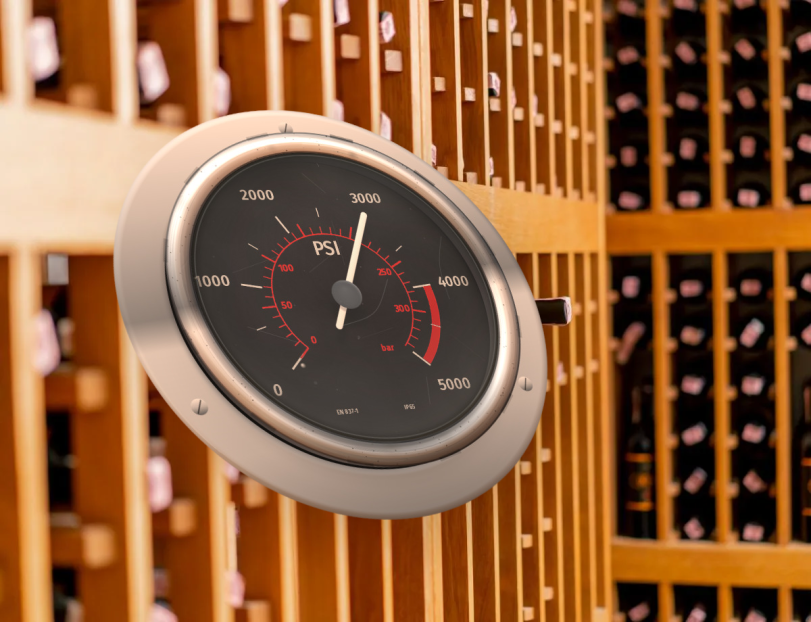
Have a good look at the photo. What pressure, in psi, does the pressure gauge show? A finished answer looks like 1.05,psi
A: 3000,psi
